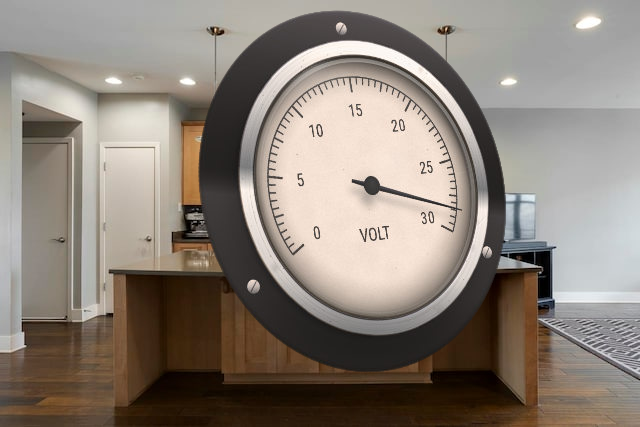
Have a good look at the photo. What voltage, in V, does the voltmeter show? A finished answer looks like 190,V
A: 28.5,V
